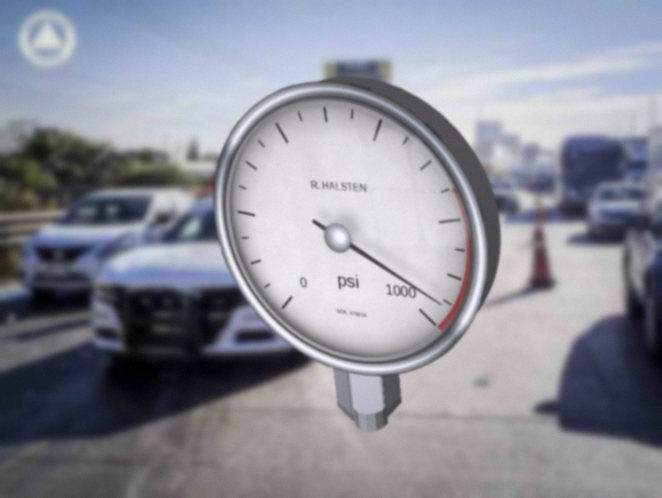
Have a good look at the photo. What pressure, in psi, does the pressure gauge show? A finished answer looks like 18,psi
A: 950,psi
